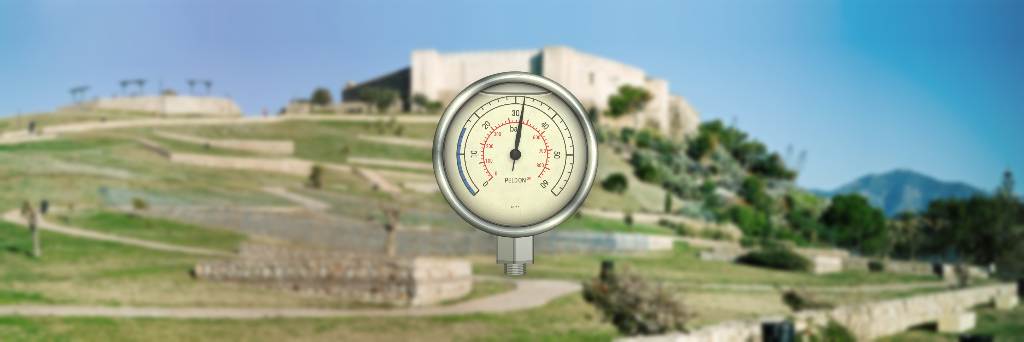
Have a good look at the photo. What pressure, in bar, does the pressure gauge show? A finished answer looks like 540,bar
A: 32,bar
